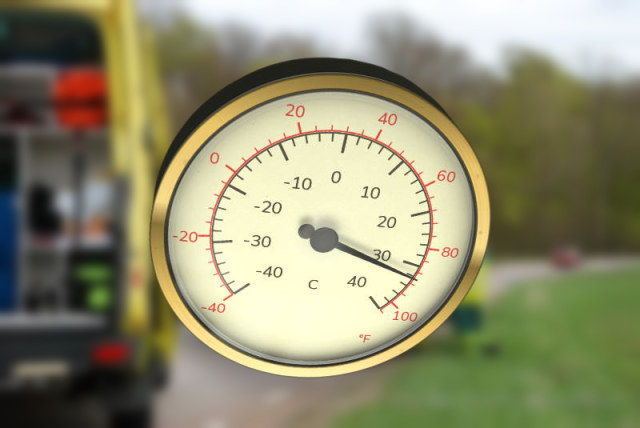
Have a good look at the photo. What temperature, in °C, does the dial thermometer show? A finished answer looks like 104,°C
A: 32,°C
